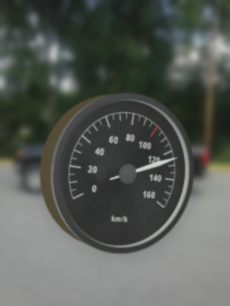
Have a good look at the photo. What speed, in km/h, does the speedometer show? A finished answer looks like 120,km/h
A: 125,km/h
